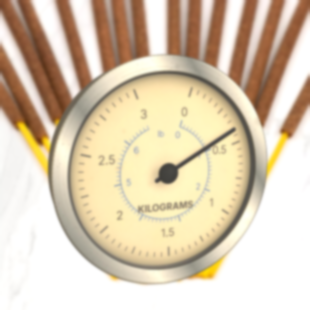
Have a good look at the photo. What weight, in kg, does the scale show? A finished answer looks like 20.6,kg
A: 0.4,kg
